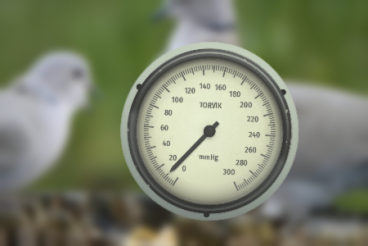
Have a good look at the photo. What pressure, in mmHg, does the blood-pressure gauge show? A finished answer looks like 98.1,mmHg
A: 10,mmHg
